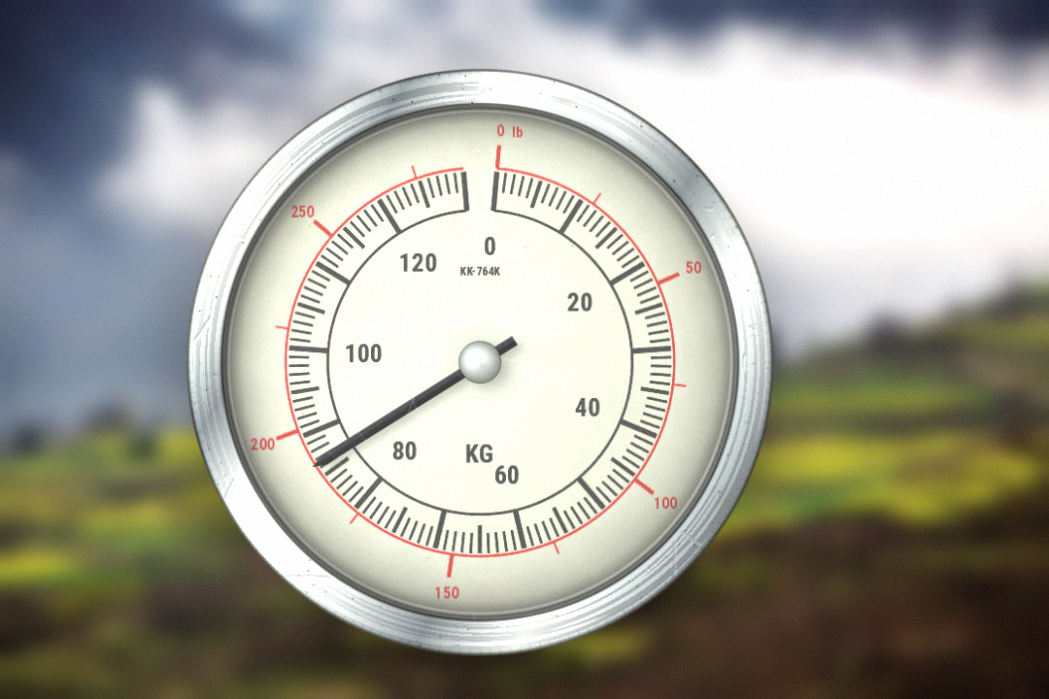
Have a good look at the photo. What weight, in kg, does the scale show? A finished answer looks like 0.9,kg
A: 86.5,kg
